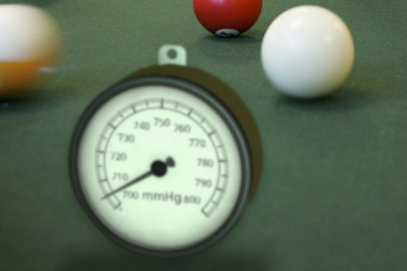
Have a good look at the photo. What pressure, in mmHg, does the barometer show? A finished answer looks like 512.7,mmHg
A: 705,mmHg
